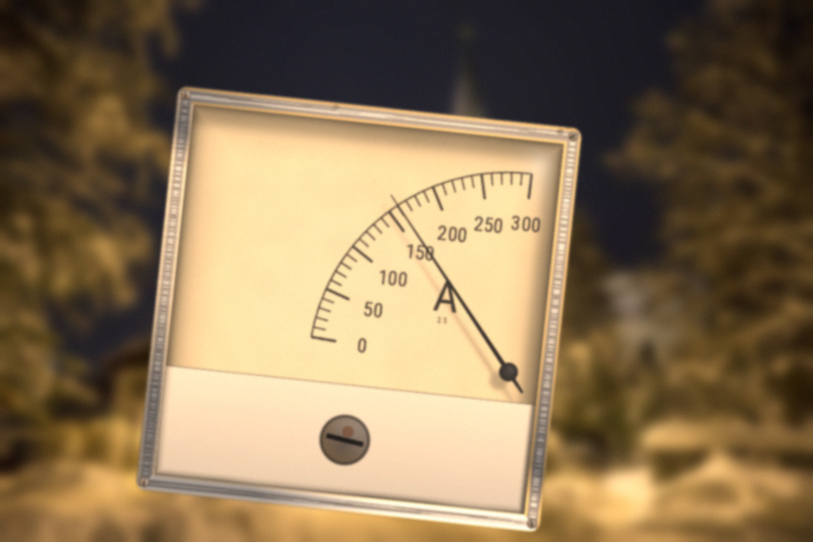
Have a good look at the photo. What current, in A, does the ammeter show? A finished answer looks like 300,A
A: 160,A
